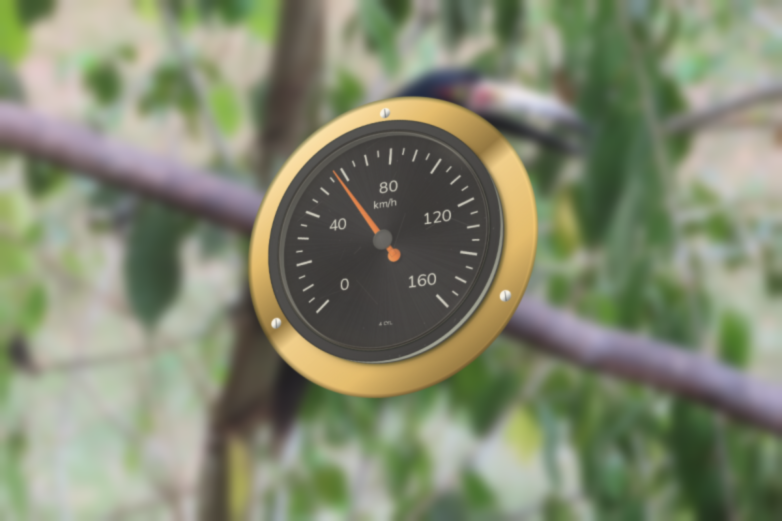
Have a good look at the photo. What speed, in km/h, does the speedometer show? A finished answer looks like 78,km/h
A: 57.5,km/h
